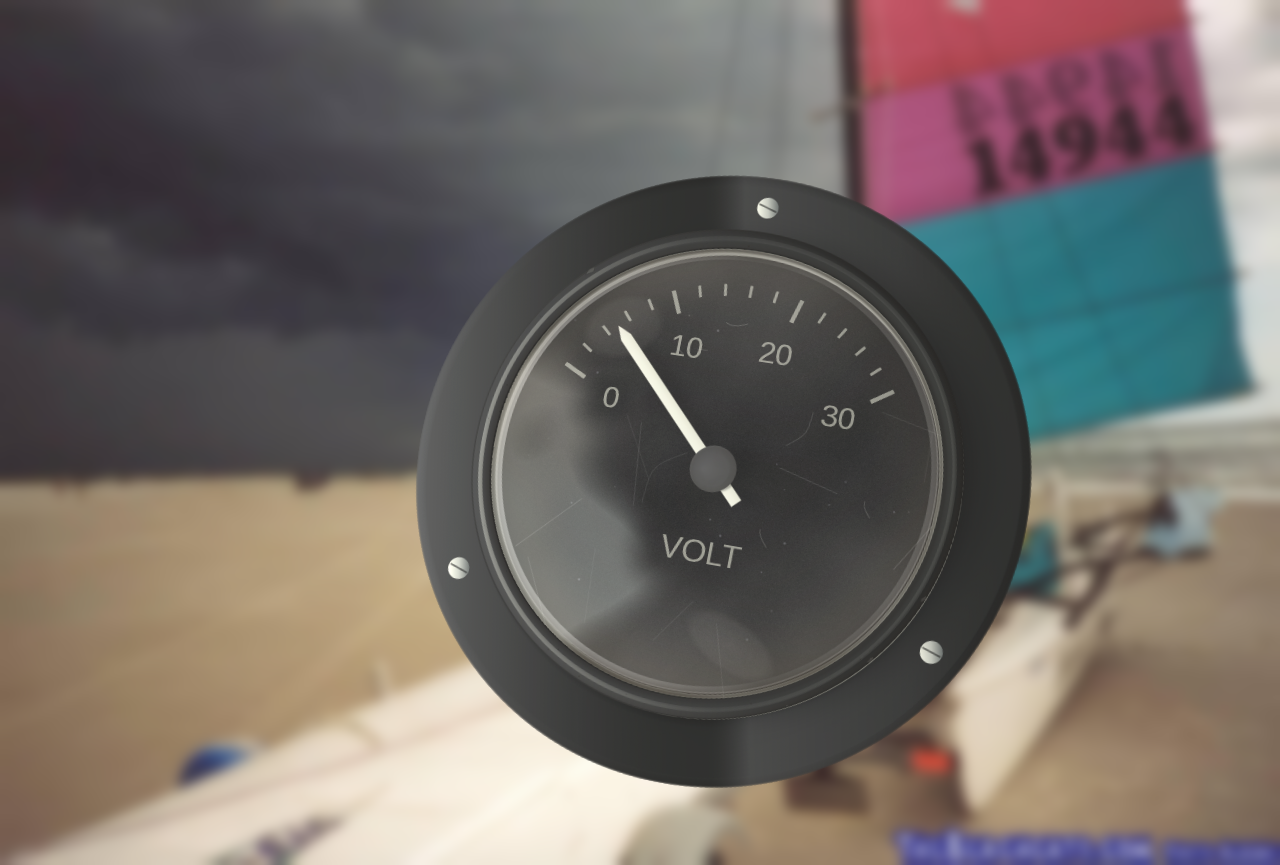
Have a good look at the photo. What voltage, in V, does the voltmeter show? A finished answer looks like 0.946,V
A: 5,V
